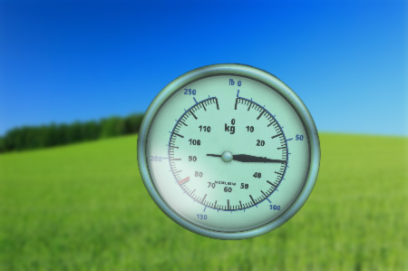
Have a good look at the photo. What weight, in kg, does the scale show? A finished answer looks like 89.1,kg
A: 30,kg
